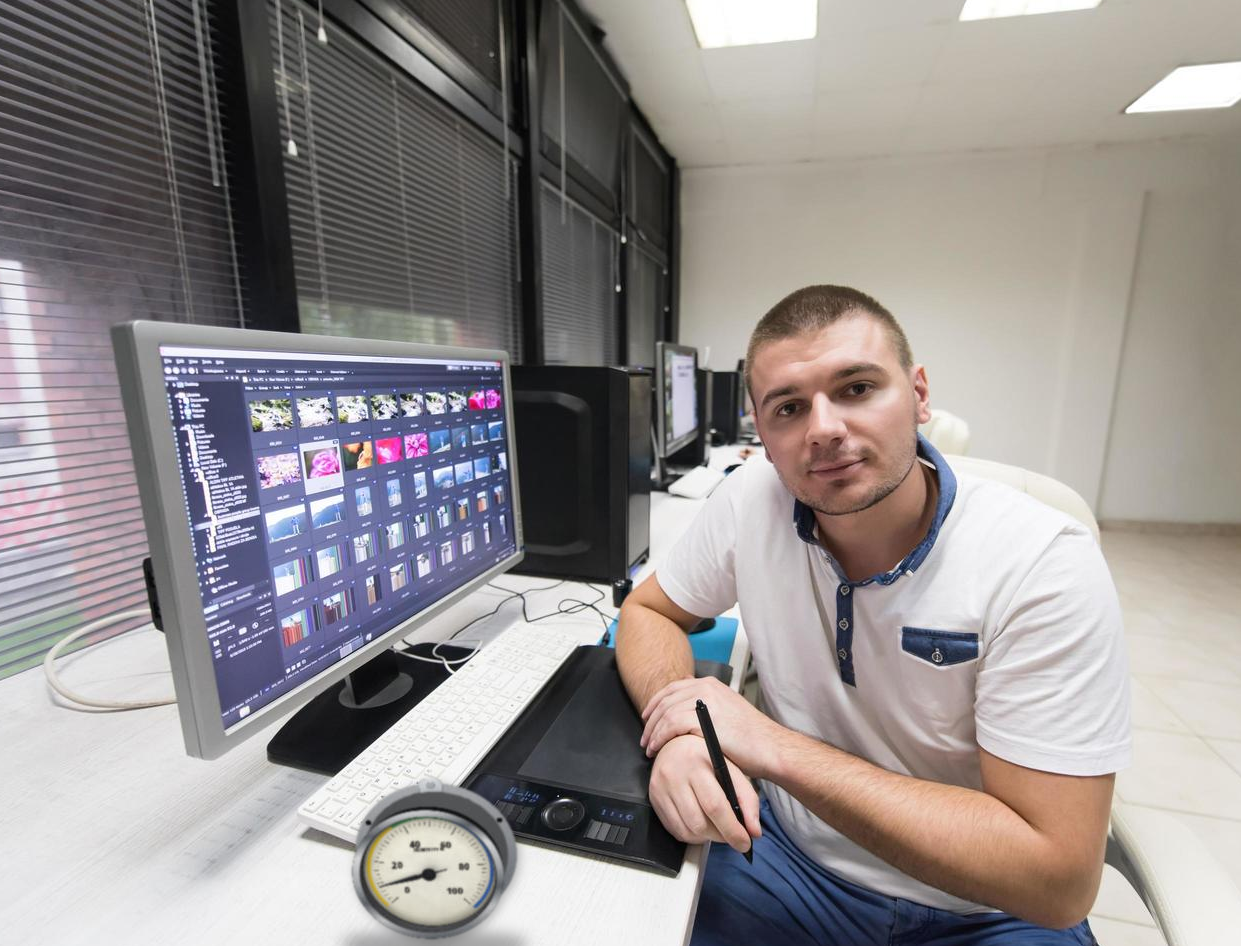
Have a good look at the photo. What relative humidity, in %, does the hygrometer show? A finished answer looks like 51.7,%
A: 10,%
